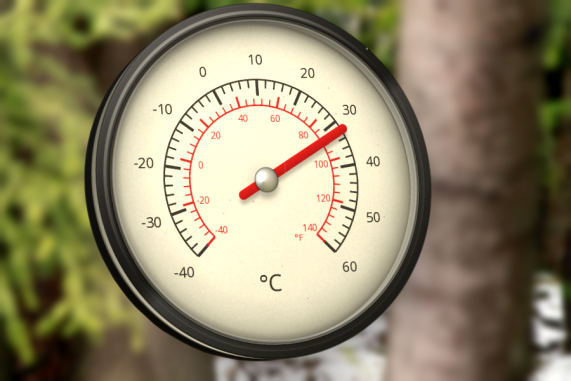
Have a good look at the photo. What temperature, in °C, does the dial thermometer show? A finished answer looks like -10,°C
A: 32,°C
